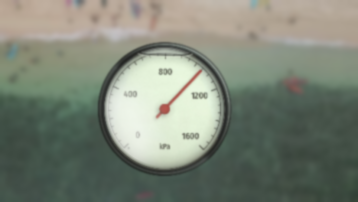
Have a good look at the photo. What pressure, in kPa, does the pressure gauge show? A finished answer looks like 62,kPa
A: 1050,kPa
